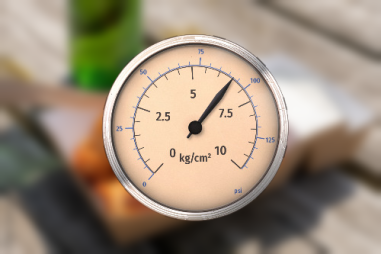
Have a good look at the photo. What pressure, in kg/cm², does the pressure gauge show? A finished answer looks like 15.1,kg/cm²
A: 6.5,kg/cm²
